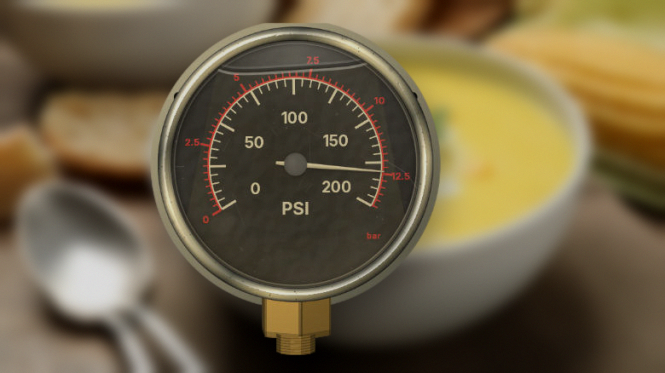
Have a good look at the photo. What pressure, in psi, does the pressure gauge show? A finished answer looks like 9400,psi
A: 180,psi
